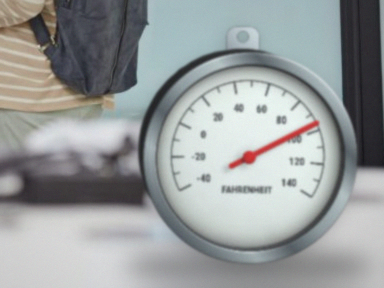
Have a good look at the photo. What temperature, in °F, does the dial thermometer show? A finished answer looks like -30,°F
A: 95,°F
